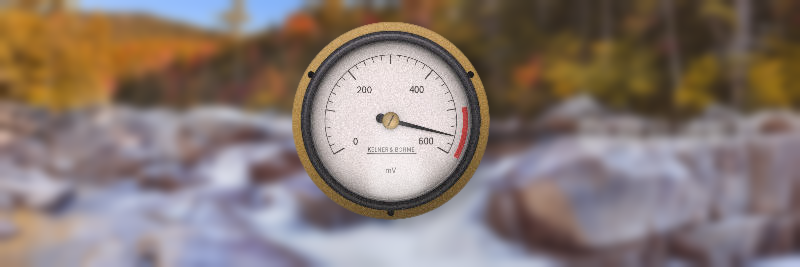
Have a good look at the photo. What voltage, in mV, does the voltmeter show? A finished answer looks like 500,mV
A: 560,mV
